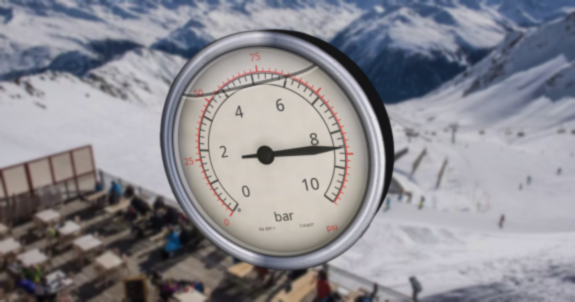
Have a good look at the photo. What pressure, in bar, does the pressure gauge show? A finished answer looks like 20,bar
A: 8.4,bar
